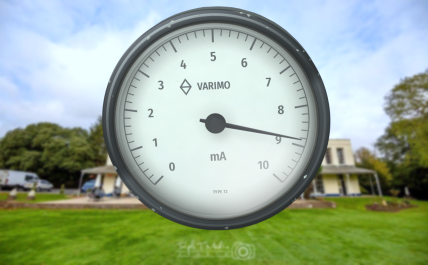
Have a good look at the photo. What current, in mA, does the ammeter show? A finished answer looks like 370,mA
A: 8.8,mA
